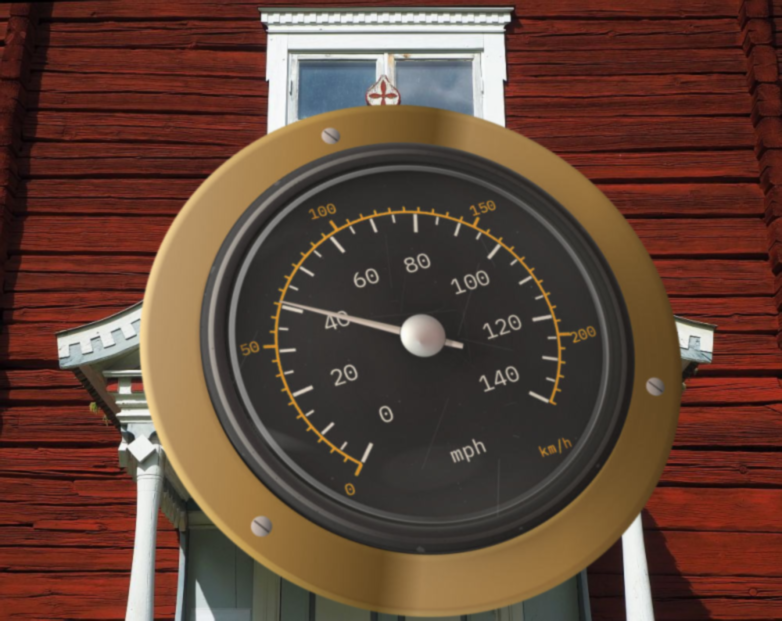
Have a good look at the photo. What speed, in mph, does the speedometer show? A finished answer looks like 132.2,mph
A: 40,mph
